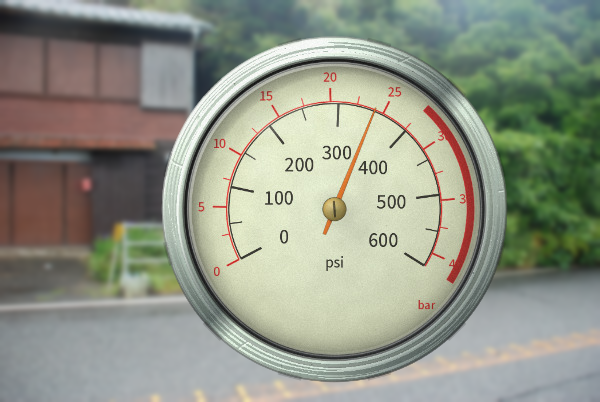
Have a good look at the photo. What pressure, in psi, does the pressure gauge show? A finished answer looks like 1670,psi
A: 350,psi
